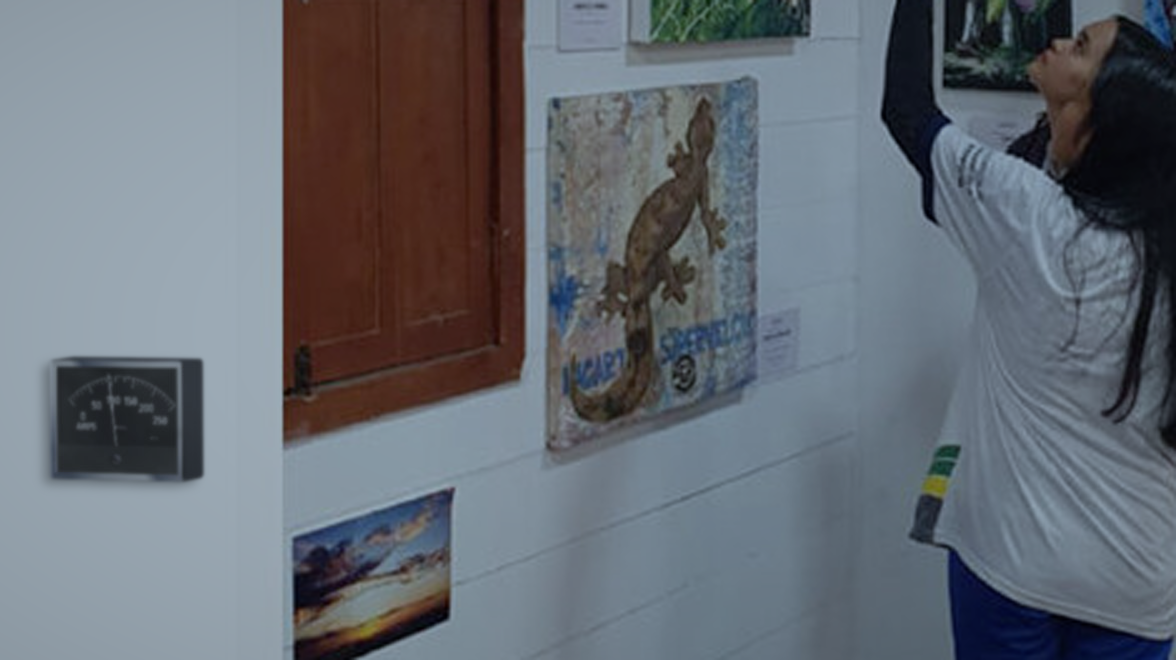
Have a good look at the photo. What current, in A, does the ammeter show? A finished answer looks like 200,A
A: 100,A
